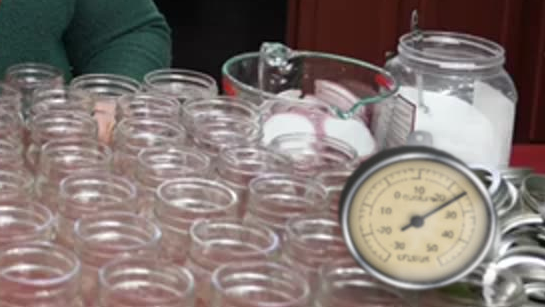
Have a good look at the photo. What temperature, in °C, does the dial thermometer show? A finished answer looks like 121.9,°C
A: 24,°C
